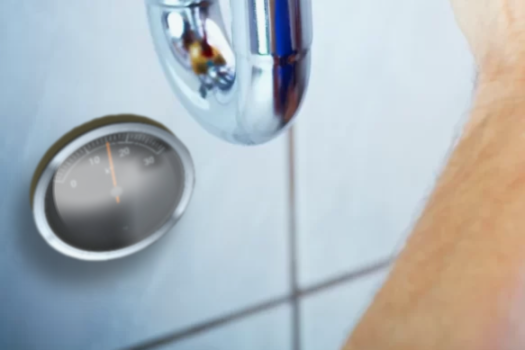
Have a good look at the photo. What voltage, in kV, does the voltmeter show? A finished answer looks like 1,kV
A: 15,kV
